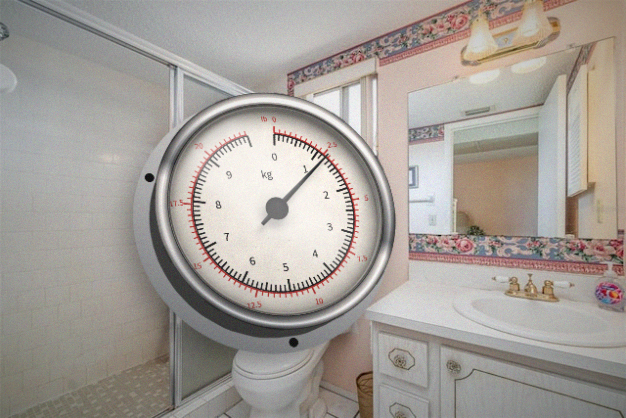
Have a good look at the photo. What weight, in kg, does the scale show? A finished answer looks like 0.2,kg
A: 1.2,kg
